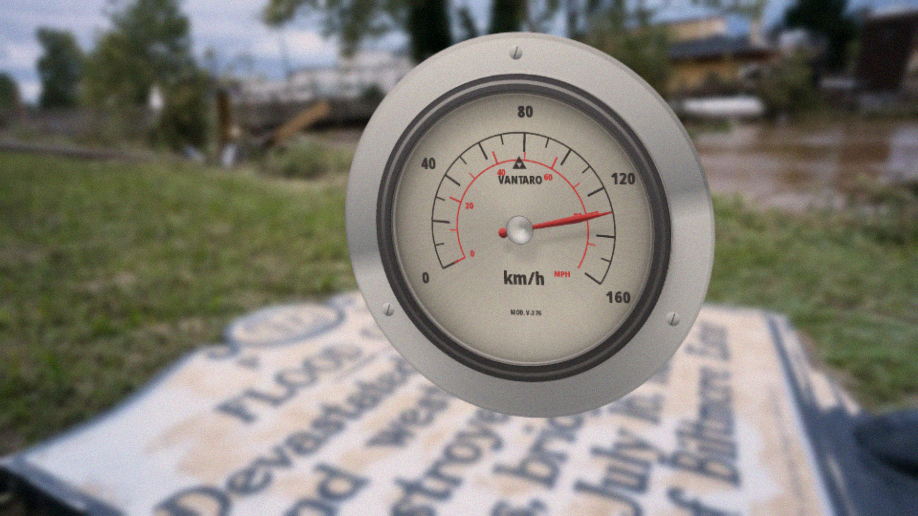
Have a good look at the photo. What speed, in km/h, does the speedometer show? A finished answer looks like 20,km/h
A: 130,km/h
